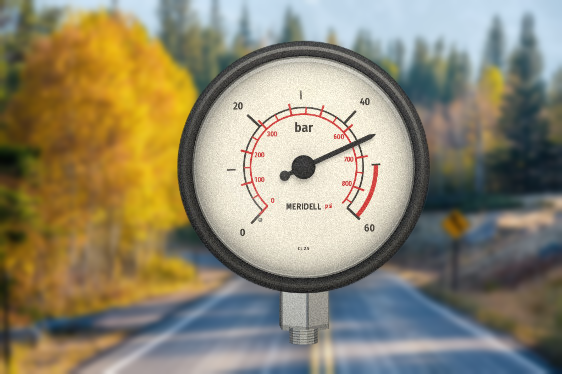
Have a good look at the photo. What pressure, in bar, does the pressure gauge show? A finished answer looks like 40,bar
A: 45,bar
